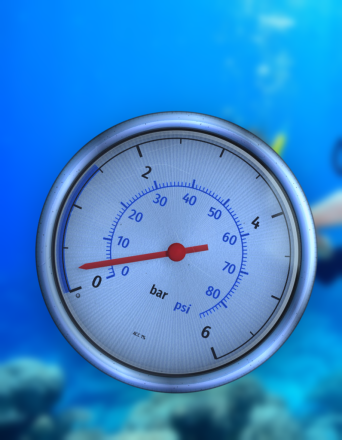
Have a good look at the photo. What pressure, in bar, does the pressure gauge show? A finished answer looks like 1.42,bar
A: 0.25,bar
